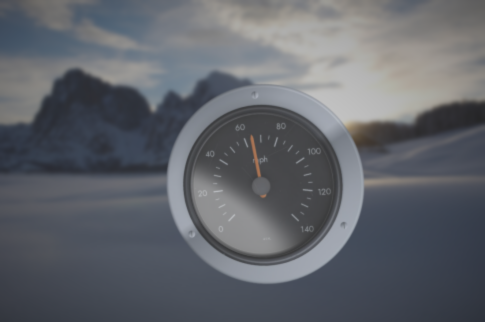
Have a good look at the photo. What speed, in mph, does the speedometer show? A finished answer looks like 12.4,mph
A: 65,mph
